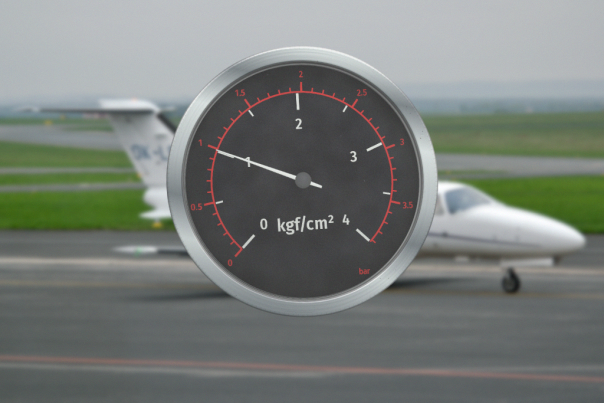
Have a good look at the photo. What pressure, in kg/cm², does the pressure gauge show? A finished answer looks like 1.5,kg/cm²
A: 1,kg/cm²
